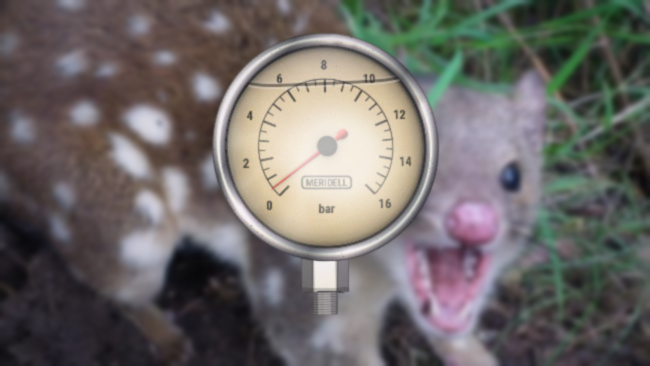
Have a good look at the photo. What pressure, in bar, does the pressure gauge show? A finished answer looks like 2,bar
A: 0.5,bar
